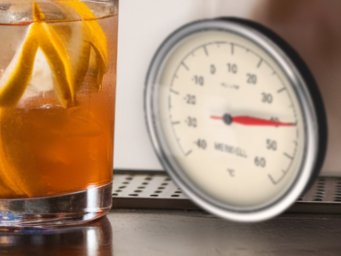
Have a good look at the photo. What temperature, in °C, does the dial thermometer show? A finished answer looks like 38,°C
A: 40,°C
